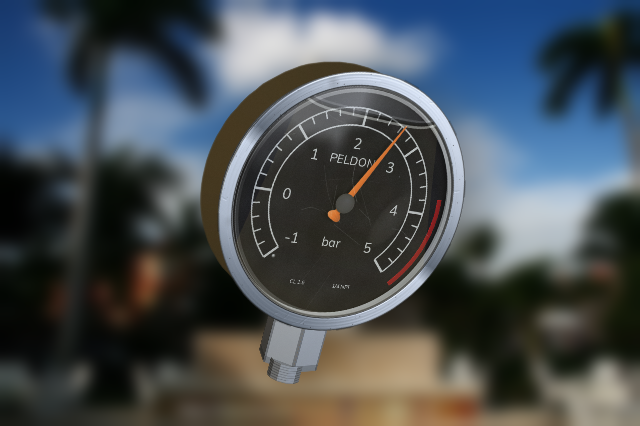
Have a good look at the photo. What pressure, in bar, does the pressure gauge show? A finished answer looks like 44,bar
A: 2.6,bar
